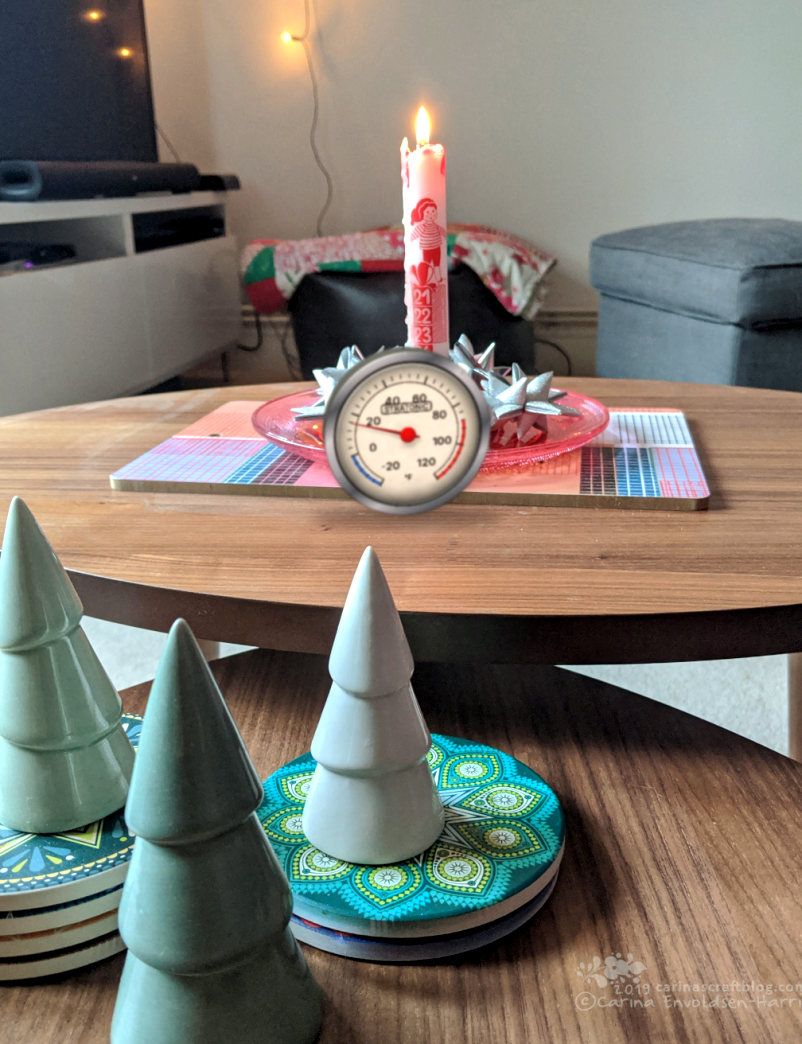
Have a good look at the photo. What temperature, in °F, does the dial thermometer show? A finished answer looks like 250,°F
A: 16,°F
